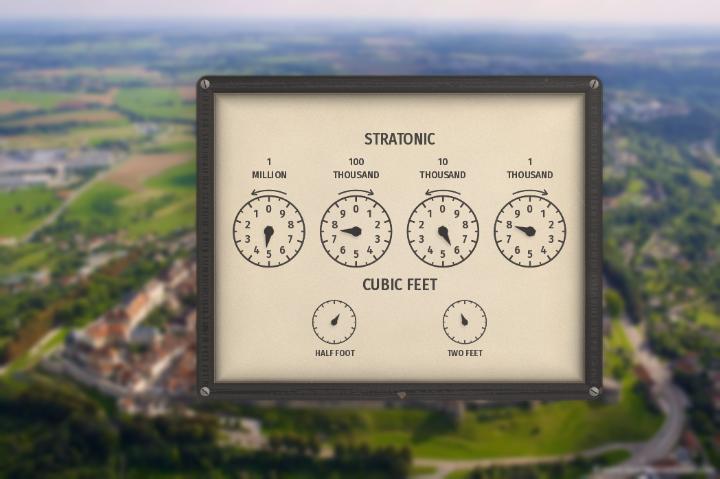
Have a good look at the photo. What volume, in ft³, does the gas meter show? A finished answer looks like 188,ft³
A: 475800,ft³
